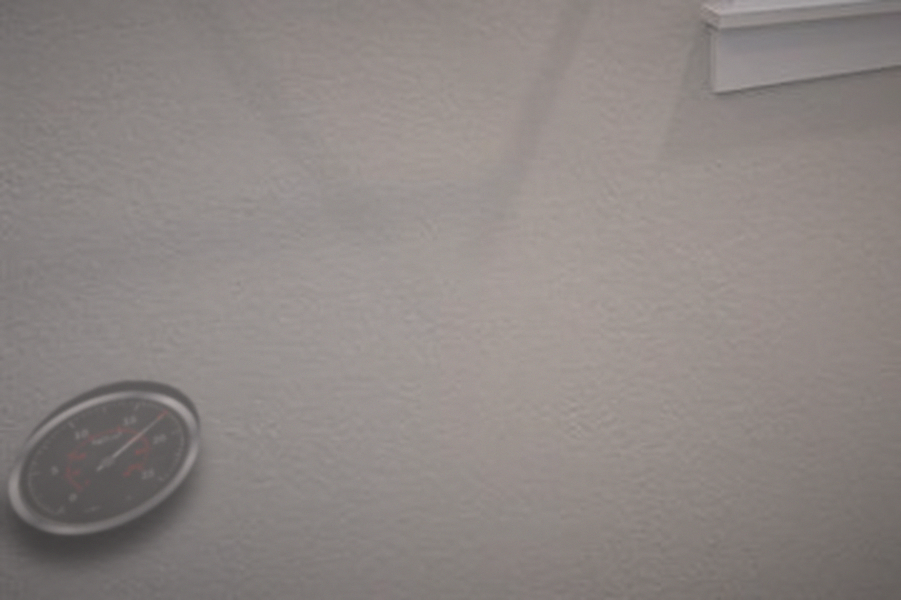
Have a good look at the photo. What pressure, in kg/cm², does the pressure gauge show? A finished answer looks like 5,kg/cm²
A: 17.5,kg/cm²
